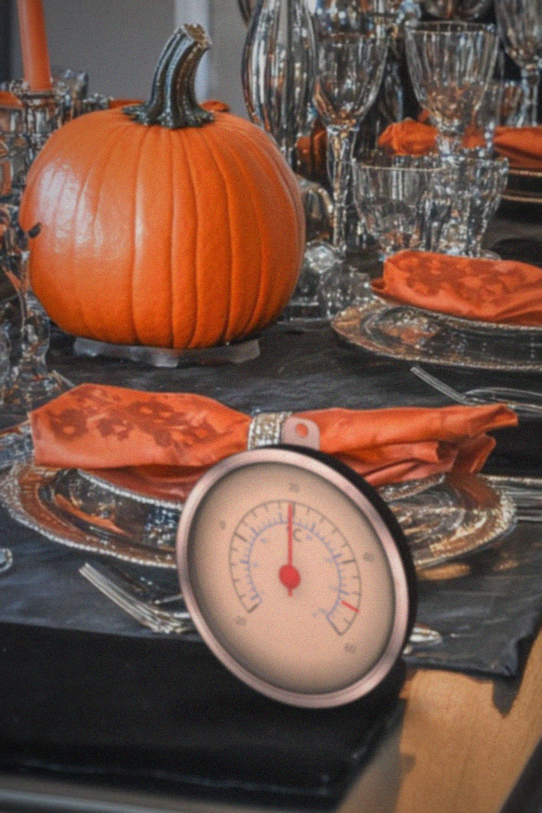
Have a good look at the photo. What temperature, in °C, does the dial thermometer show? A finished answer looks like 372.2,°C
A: 20,°C
